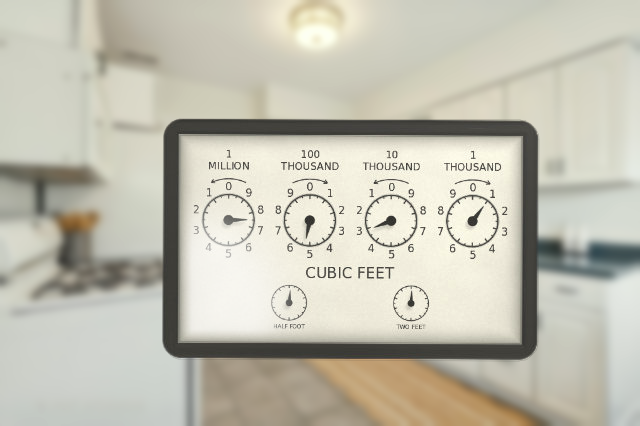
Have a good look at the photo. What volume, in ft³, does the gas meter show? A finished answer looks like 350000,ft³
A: 753100,ft³
